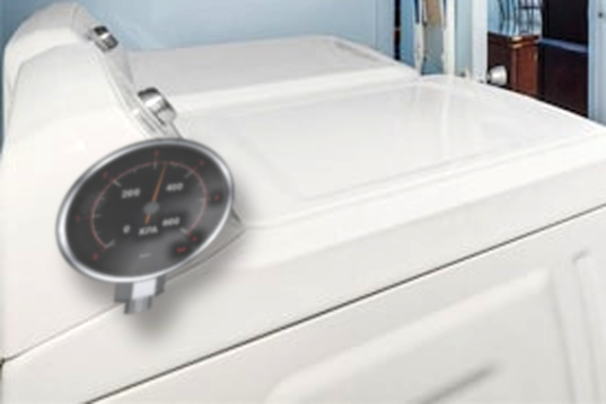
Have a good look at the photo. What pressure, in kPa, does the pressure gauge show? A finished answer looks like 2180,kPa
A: 325,kPa
